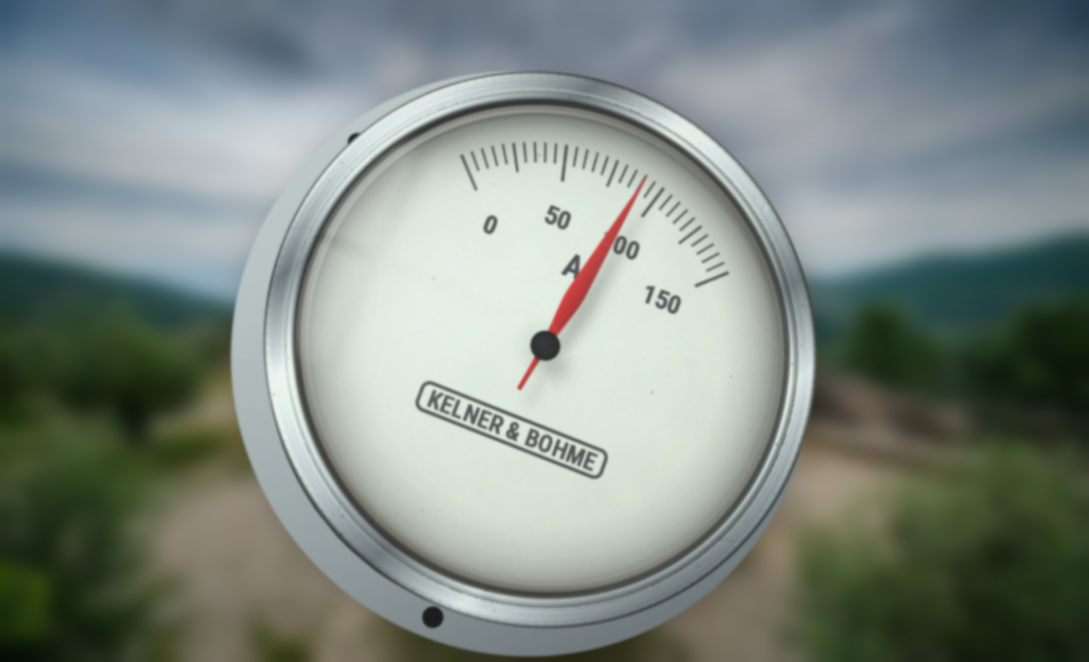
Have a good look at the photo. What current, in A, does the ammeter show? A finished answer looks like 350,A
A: 90,A
